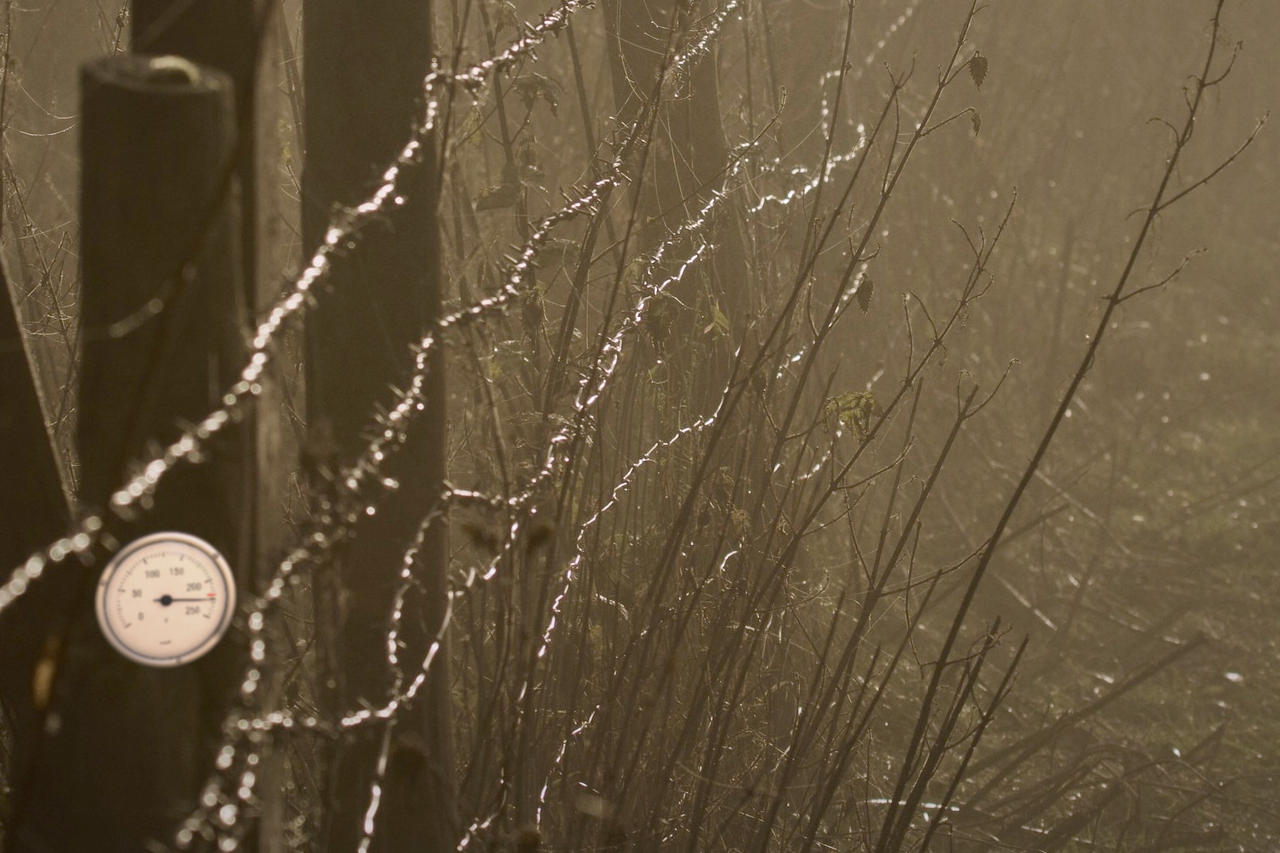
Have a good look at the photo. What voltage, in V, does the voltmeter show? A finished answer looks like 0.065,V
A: 225,V
